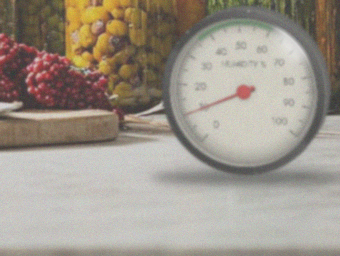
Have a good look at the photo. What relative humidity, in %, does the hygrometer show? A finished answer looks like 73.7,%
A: 10,%
